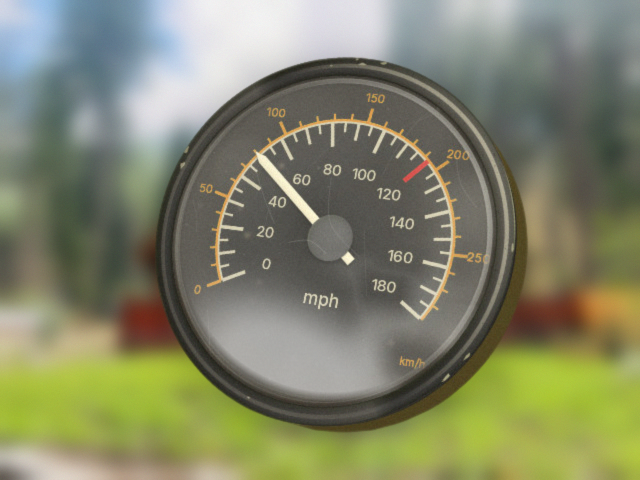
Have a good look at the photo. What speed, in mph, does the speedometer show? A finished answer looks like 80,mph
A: 50,mph
